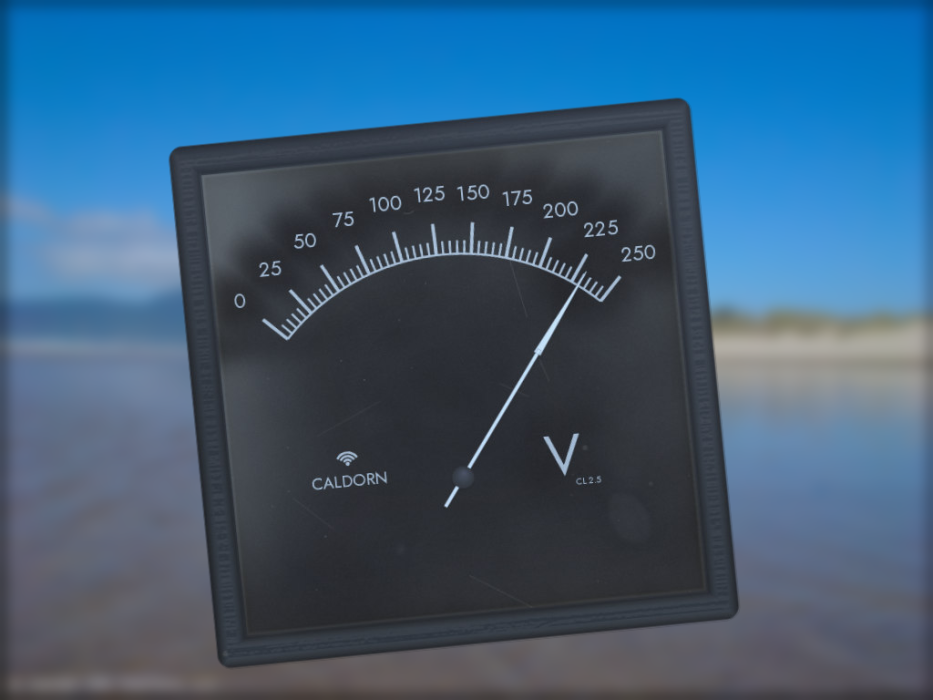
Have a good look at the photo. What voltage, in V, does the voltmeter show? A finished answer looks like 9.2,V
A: 230,V
